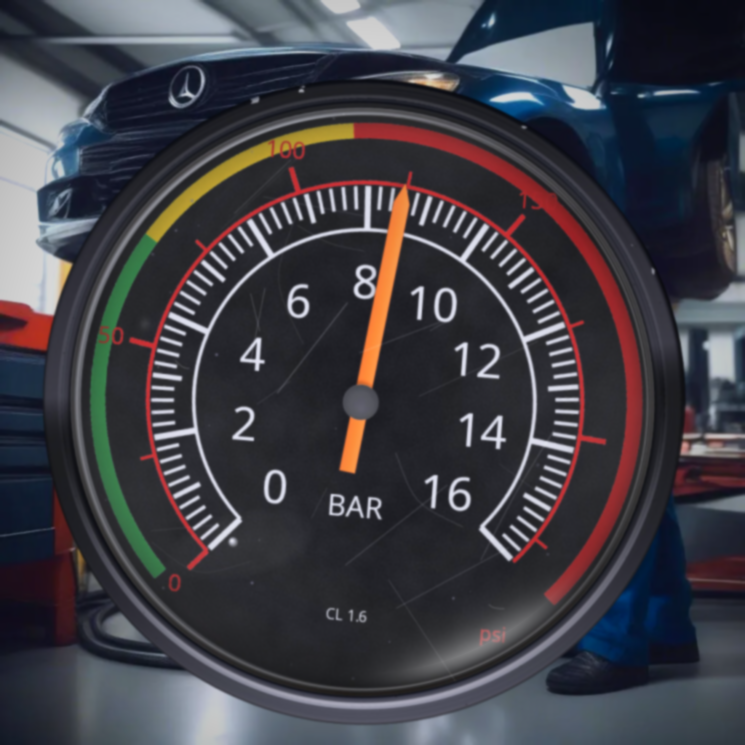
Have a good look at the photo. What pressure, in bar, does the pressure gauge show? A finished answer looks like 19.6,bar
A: 8.6,bar
